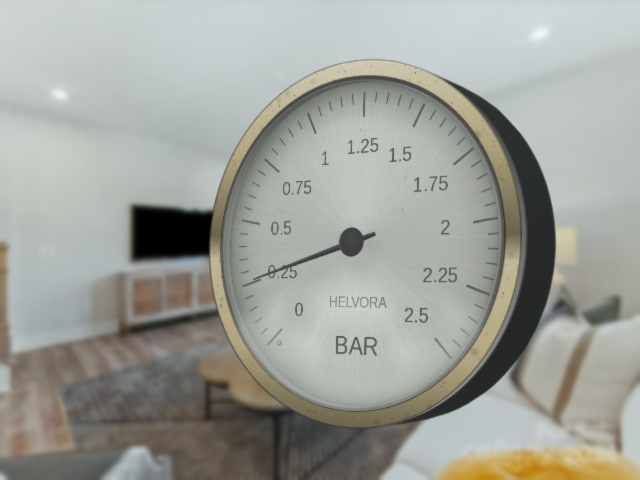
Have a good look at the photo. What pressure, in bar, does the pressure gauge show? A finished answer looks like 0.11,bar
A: 0.25,bar
